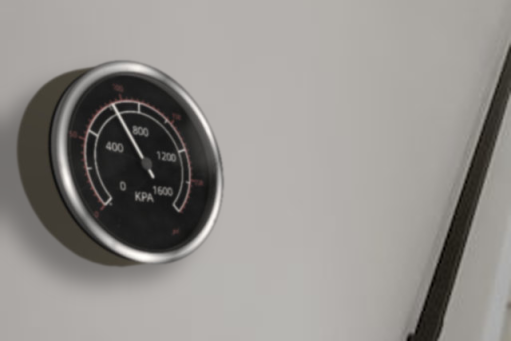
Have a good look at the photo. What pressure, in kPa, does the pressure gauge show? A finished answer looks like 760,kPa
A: 600,kPa
